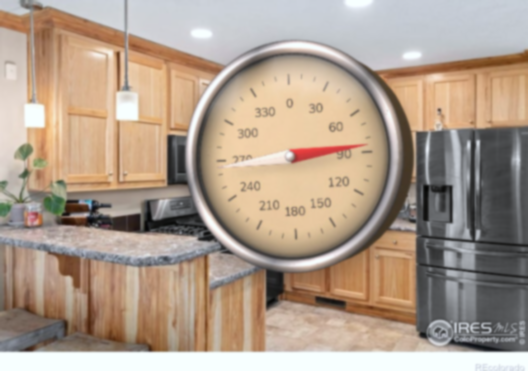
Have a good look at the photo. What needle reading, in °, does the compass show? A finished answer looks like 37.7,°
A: 85,°
